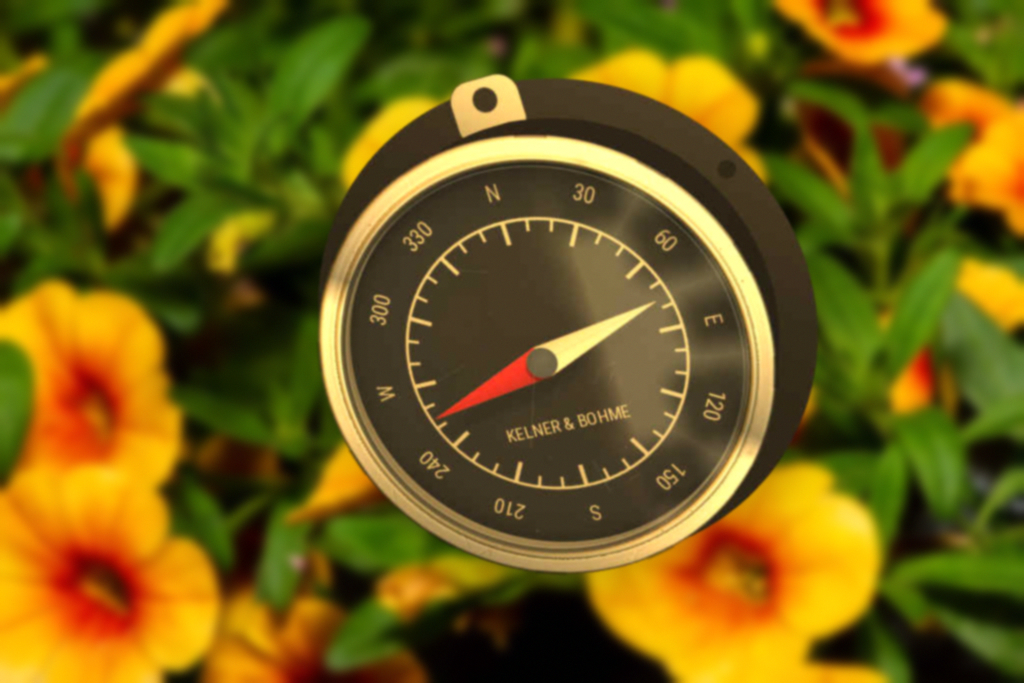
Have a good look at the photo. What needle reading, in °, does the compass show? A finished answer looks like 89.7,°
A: 255,°
